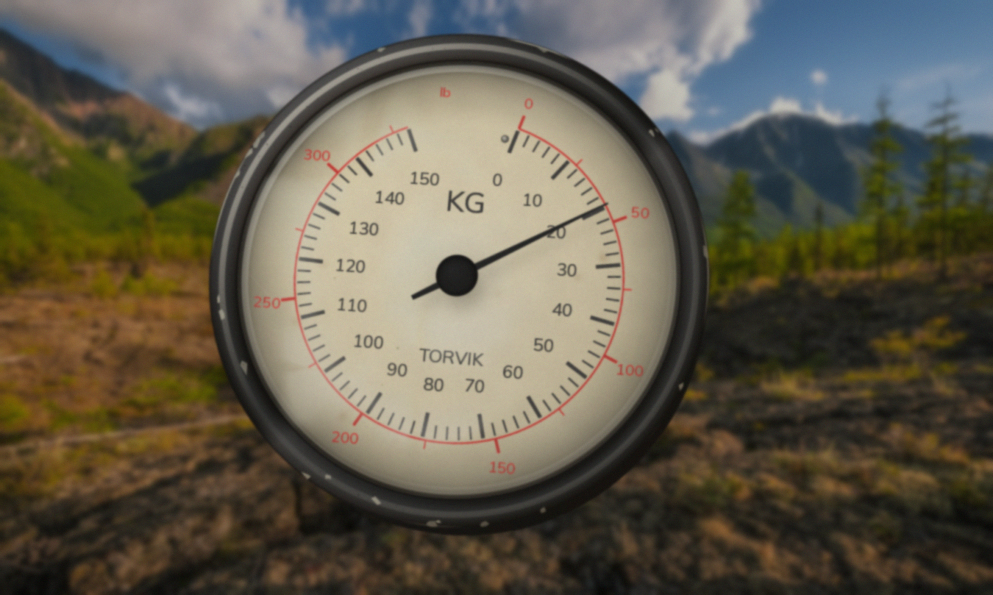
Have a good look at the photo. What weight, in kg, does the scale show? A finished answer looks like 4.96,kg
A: 20,kg
